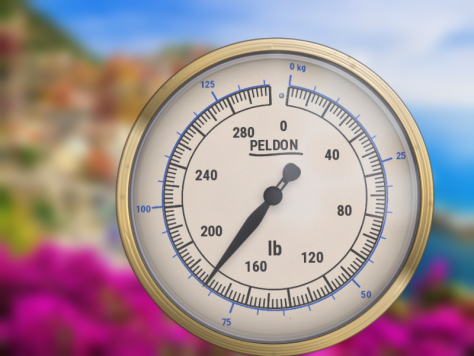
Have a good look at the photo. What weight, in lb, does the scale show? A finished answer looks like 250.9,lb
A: 180,lb
